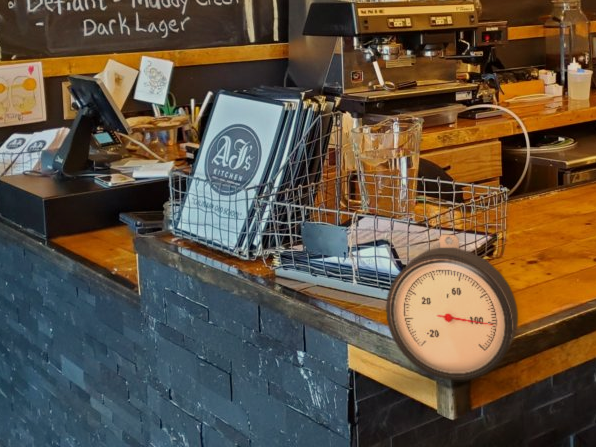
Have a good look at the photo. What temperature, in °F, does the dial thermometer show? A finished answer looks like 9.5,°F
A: 100,°F
